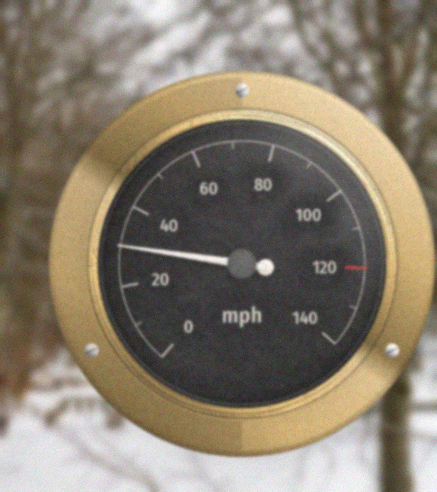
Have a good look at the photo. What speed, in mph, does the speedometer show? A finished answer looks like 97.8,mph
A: 30,mph
